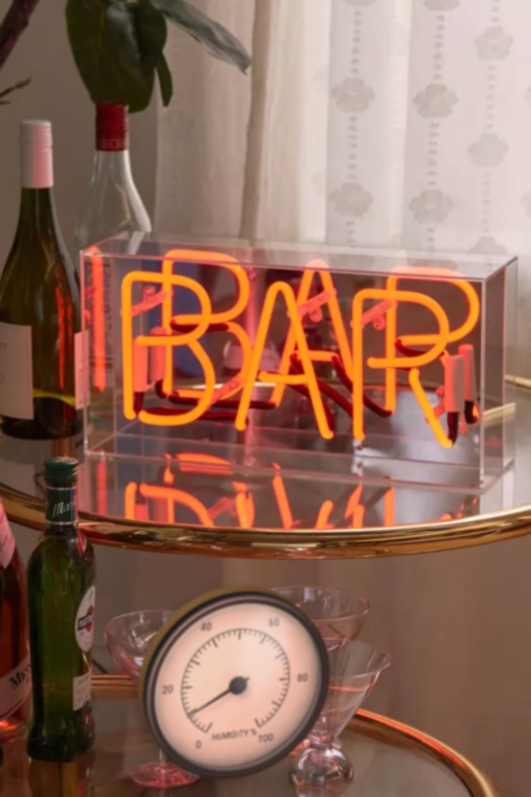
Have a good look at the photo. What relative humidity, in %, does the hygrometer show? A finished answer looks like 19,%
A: 10,%
